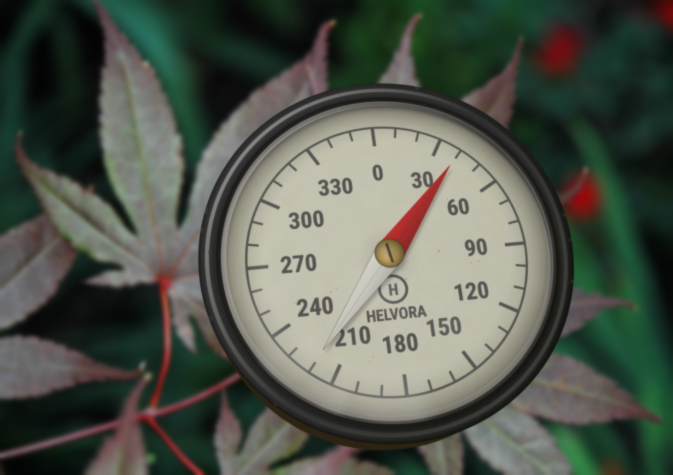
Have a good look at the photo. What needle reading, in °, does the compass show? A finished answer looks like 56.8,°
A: 40,°
